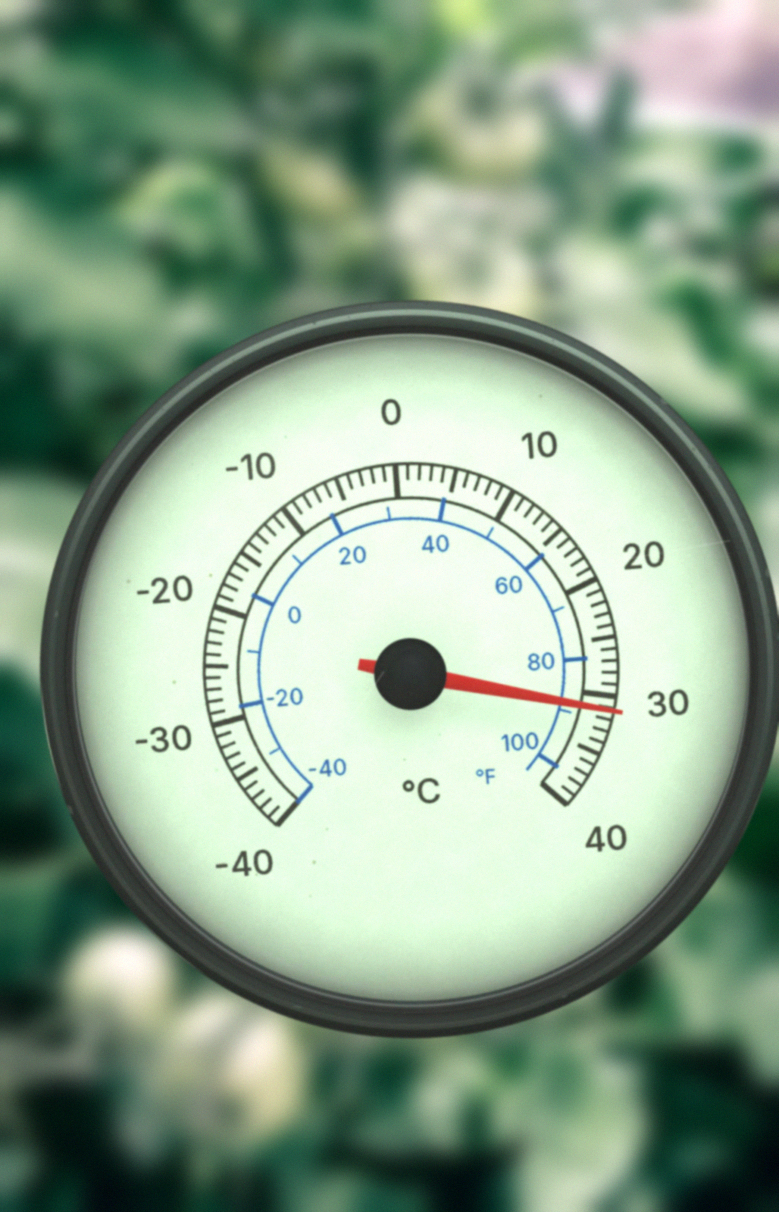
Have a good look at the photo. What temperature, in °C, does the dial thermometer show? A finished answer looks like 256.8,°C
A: 31,°C
